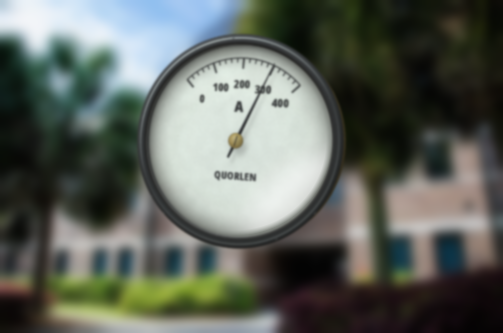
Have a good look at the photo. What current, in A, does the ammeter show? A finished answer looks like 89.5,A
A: 300,A
